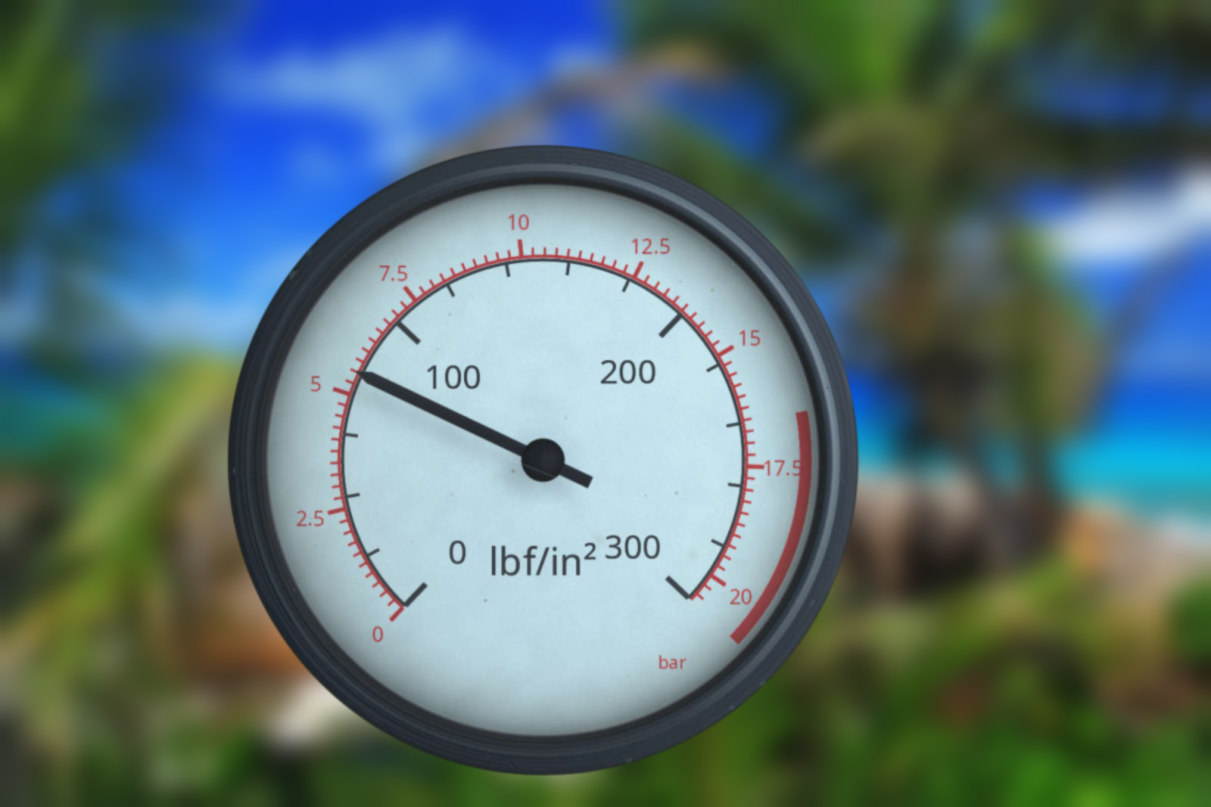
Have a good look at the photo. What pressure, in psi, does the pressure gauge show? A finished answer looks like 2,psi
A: 80,psi
